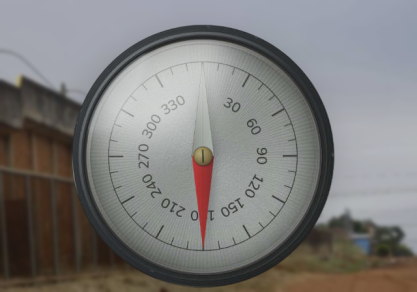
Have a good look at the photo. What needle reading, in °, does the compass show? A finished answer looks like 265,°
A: 180,°
